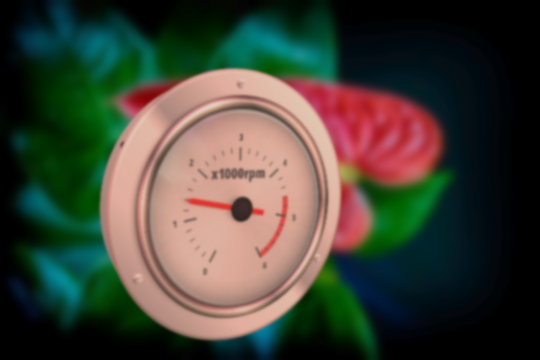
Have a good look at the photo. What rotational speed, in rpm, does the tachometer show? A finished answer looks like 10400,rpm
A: 1400,rpm
